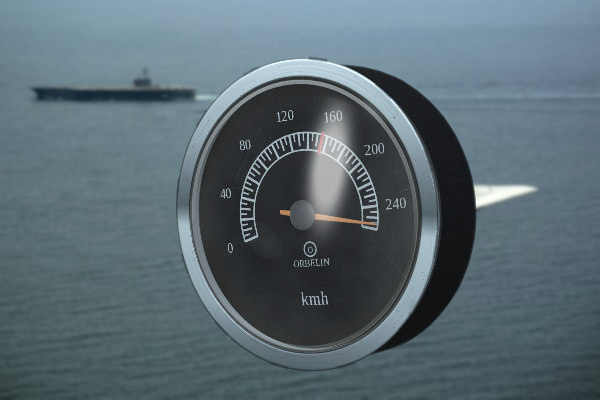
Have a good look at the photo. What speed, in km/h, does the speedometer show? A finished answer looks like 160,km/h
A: 255,km/h
